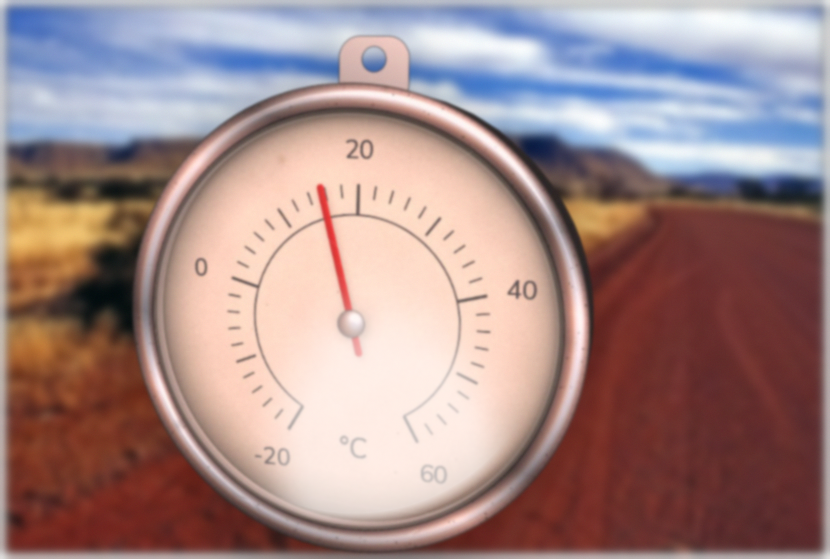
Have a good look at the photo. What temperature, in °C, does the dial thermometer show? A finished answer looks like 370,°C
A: 16,°C
